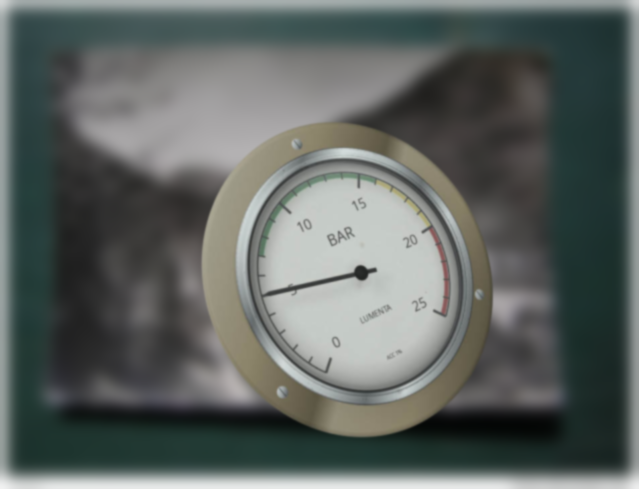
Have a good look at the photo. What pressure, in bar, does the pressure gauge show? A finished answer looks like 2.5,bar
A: 5,bar
